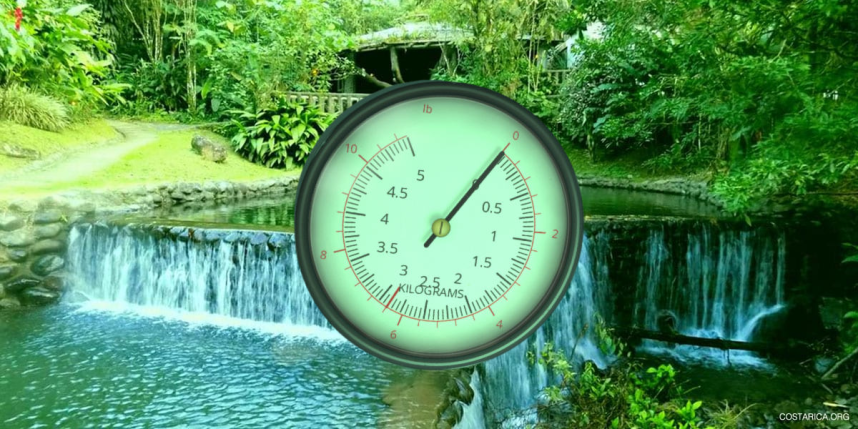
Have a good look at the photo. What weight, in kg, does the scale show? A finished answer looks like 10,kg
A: 0,kg
